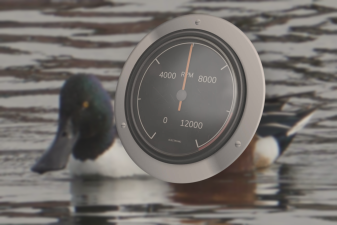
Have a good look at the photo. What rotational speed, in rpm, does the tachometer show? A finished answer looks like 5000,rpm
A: 6000,rpm
